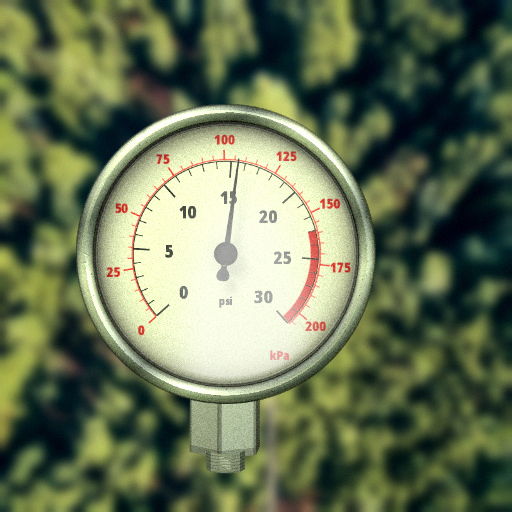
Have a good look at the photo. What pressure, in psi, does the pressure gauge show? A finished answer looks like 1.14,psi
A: 15.5,psi
